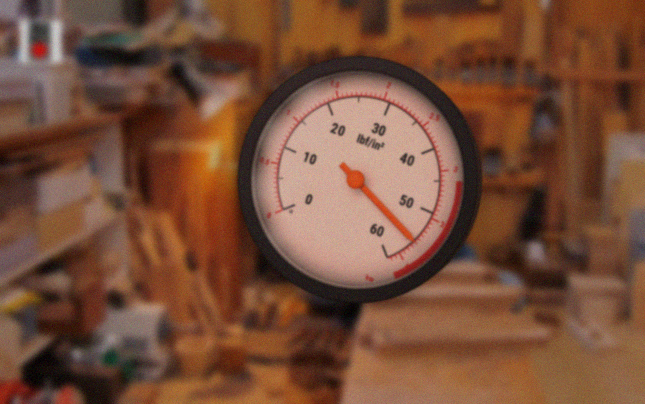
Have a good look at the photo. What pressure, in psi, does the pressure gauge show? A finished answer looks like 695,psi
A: 55,psi
